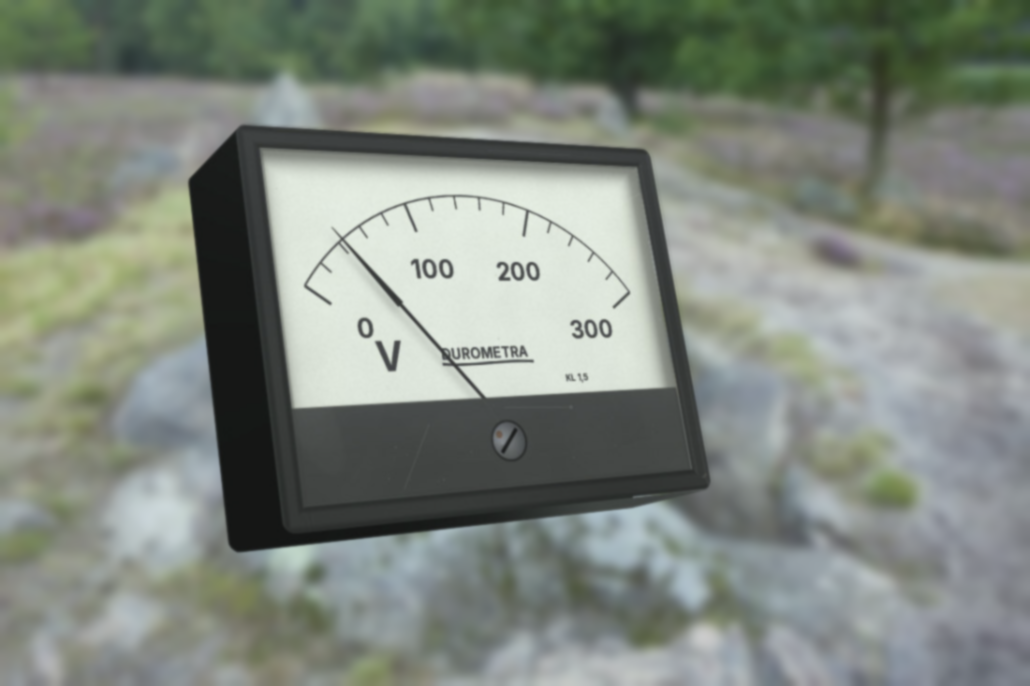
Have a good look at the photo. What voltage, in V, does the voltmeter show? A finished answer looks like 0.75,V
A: 40,V
